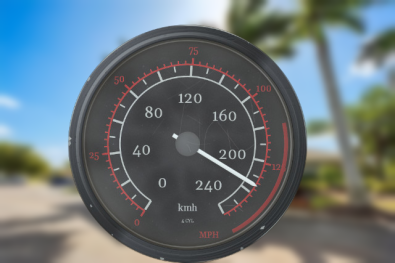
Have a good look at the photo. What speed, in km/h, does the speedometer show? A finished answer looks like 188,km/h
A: 215,km/h
